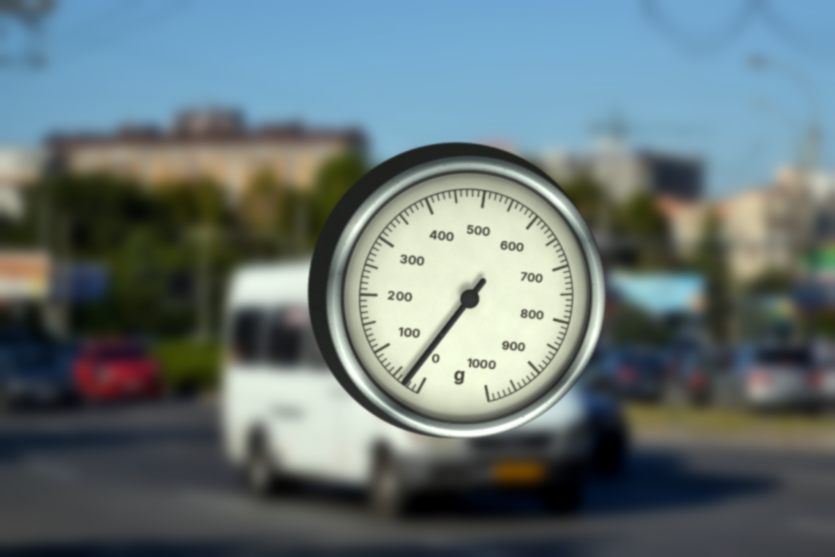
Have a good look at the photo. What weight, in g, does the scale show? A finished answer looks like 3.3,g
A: 30,g
